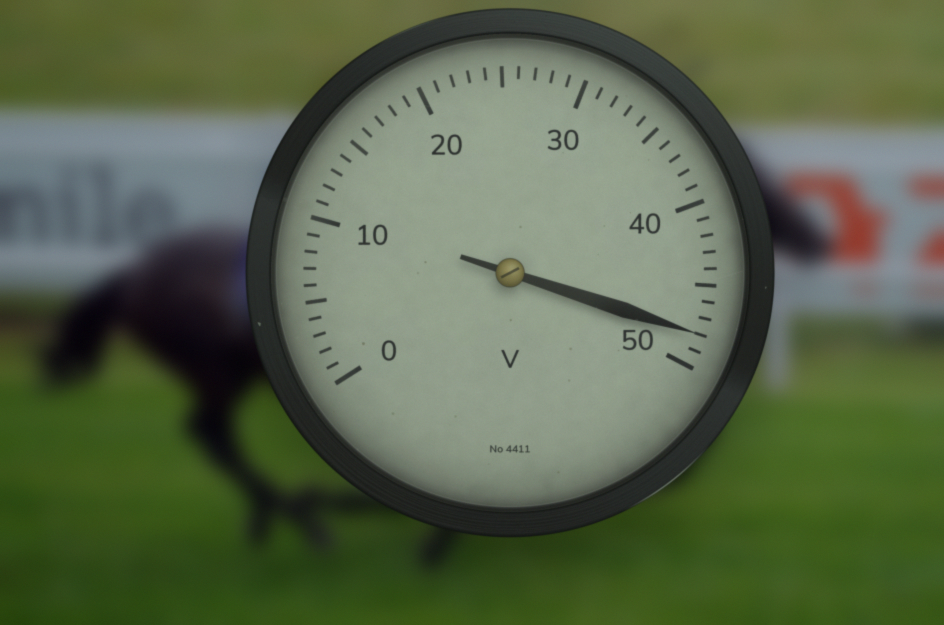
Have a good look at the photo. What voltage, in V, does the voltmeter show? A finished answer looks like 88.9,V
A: 48,V
